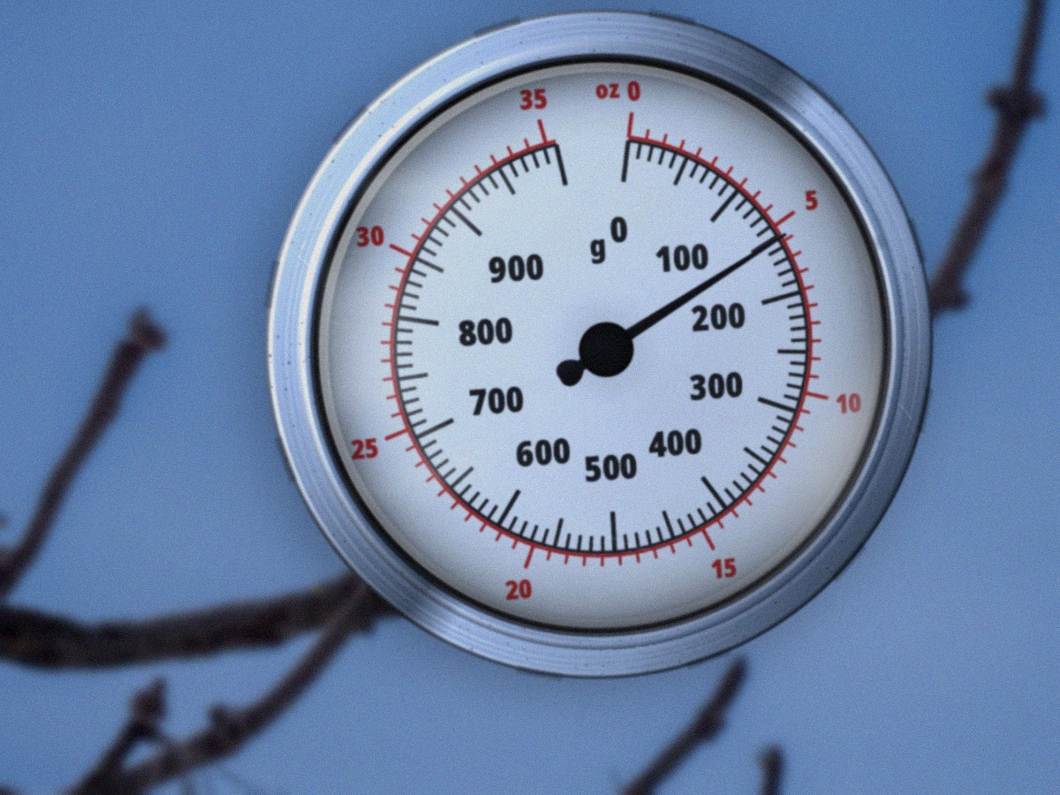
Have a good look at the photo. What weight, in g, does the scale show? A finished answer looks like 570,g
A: 150,g
